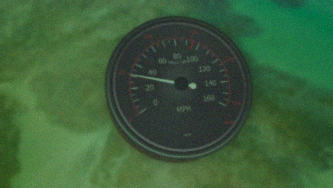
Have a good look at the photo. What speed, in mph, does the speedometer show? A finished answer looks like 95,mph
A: 30,mph
